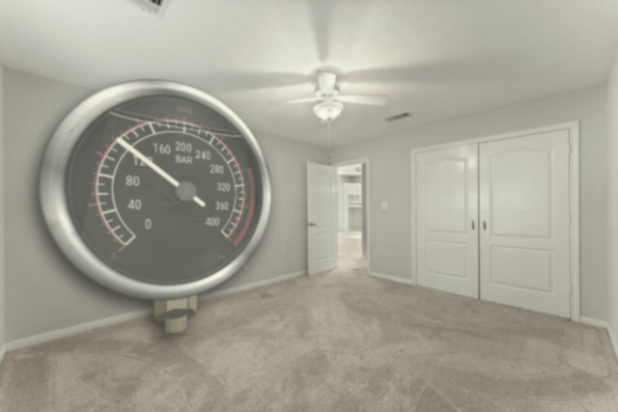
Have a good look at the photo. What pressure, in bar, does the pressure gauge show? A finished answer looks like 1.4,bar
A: 120,bar
